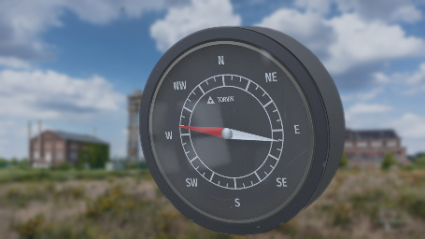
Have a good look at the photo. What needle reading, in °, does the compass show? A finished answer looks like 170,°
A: 280,°
